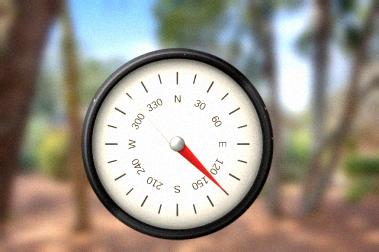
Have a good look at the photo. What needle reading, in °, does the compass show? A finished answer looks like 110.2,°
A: 135,°
